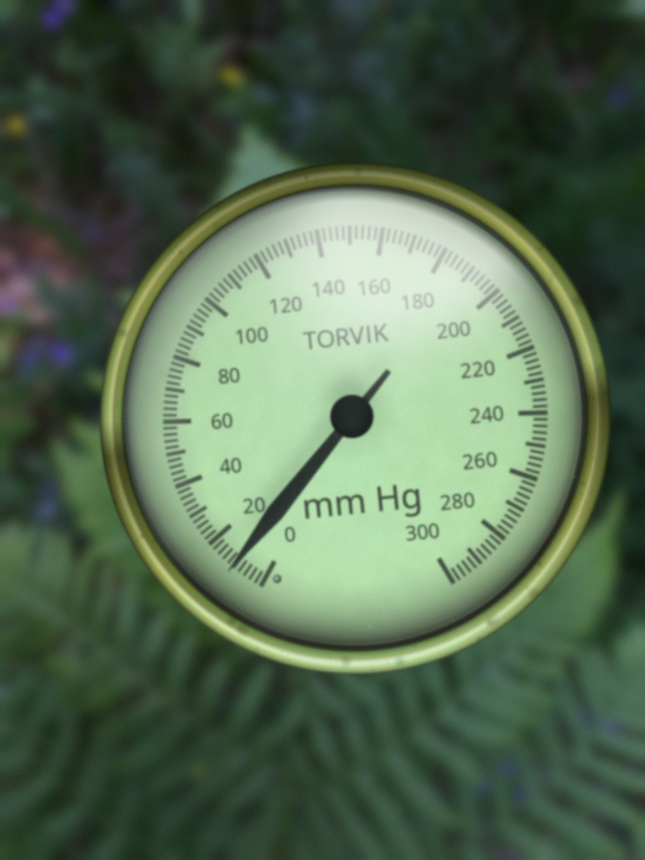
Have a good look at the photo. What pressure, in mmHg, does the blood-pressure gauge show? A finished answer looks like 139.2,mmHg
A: 10,mmHg
